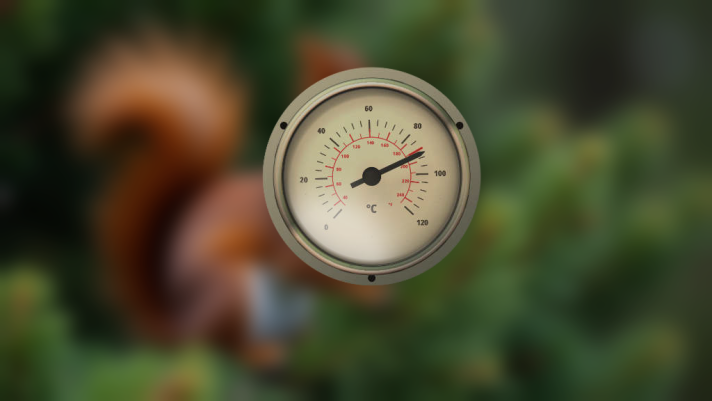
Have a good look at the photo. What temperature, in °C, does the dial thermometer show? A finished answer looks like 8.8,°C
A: 90,°C
